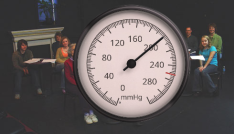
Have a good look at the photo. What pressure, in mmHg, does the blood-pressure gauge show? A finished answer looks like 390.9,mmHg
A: 200,mmHg
